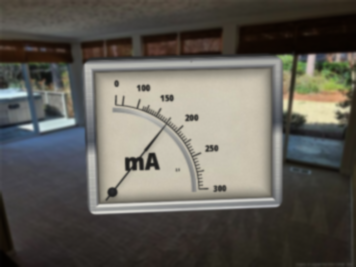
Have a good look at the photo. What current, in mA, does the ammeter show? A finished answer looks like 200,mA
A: 175,mA
